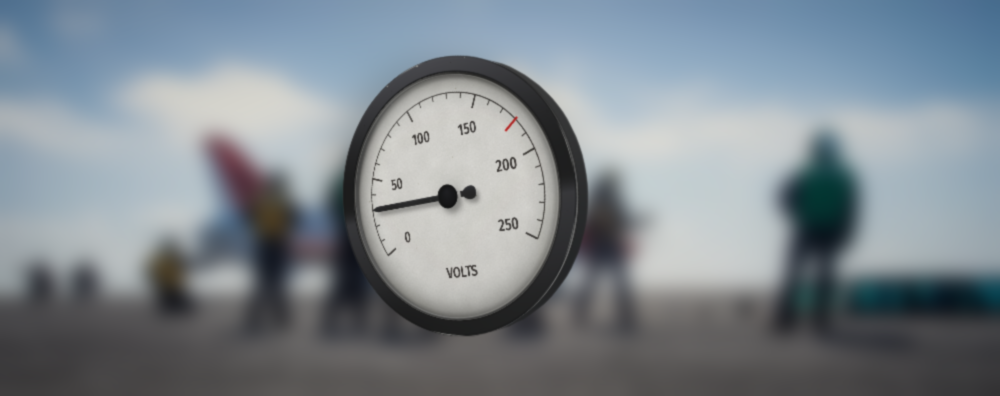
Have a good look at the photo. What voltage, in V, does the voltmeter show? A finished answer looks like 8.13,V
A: 30,V
